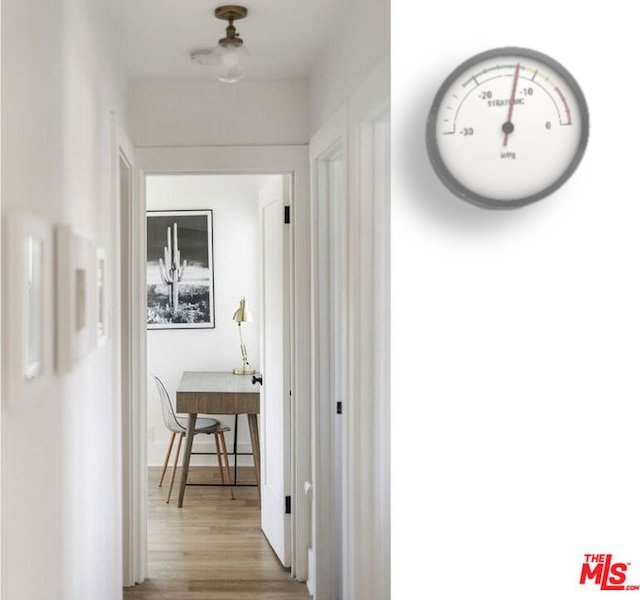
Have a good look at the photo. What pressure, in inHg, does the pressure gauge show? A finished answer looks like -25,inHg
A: -13,inHg
